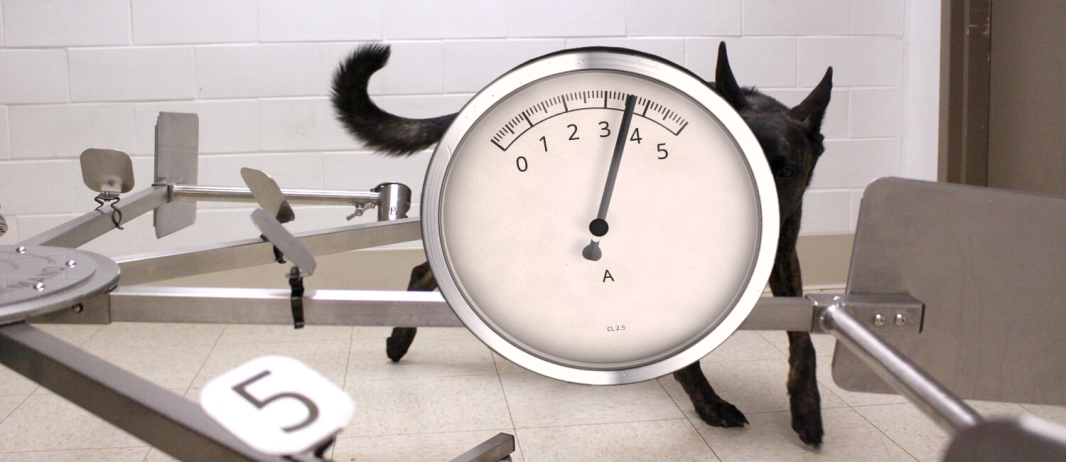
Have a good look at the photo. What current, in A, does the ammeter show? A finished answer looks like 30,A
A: 3.6,A
